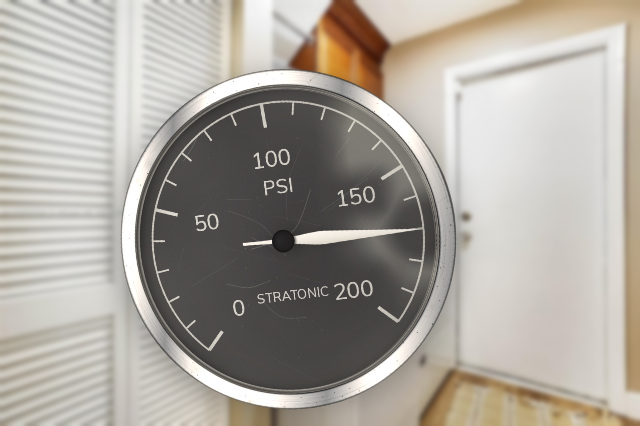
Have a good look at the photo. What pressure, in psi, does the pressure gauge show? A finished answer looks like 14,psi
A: 170,psi
